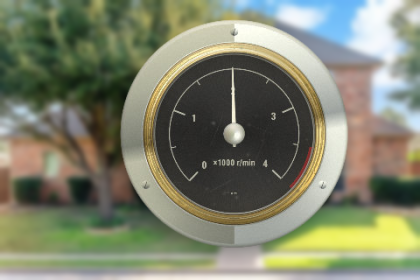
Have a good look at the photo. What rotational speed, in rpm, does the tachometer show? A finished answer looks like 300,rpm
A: 2000,rpm
